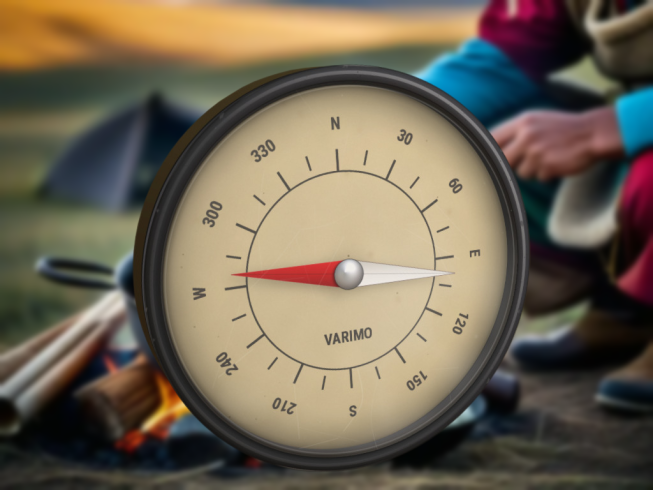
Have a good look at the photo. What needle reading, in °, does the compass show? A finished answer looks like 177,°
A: 277.5,°
